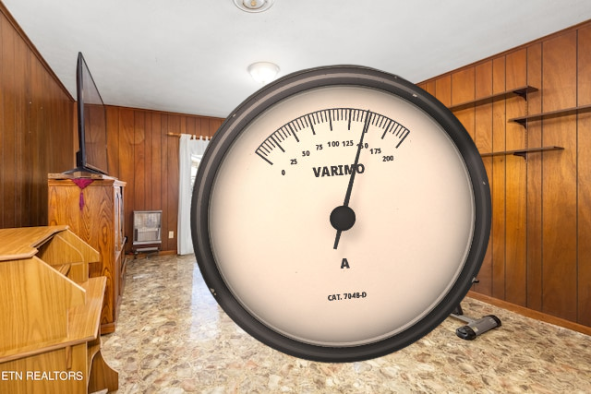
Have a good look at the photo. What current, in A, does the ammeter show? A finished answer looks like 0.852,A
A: 145,A
